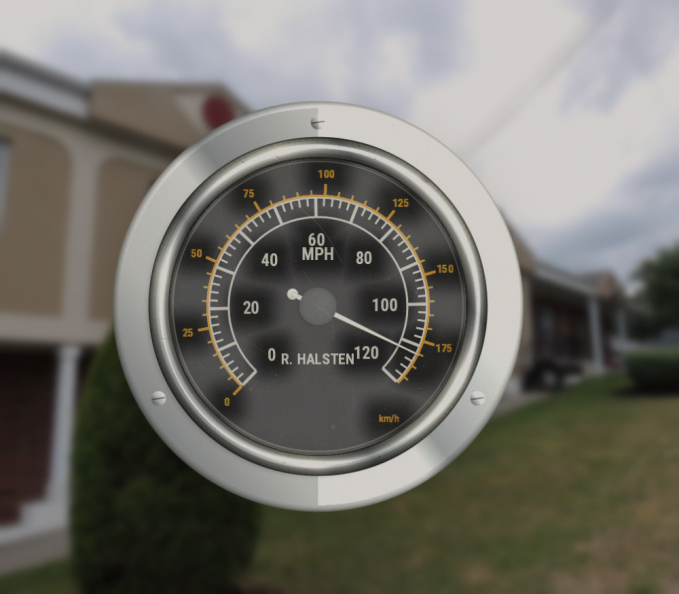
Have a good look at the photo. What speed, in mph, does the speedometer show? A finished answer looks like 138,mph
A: 112,mph
